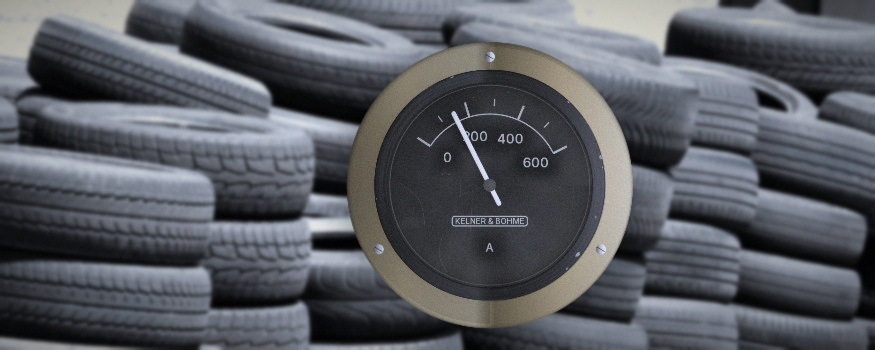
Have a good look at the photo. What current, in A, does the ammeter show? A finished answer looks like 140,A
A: 150,A
